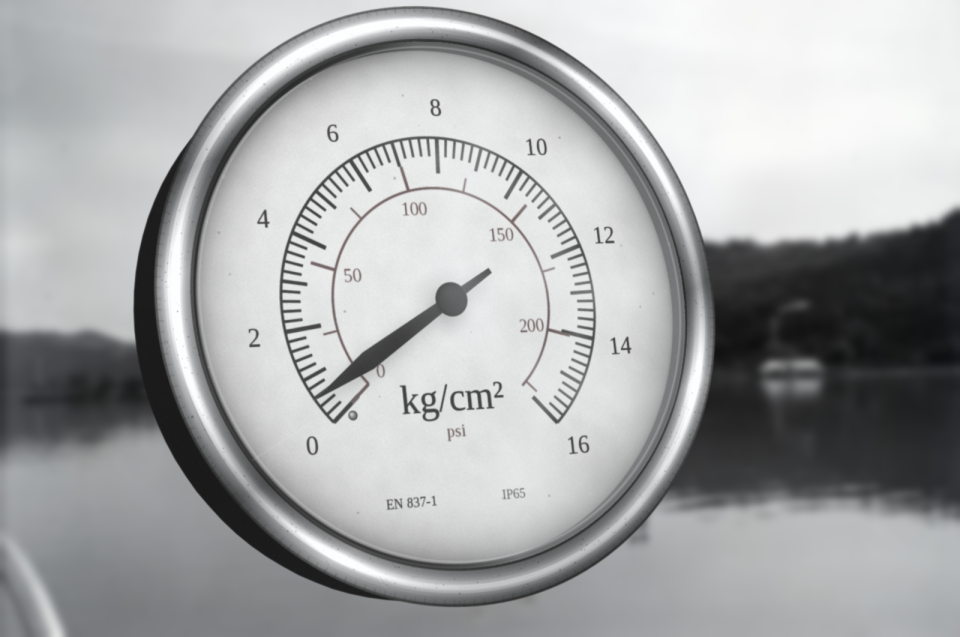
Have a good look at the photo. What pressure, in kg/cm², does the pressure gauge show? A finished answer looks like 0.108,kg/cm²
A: 0.6,kg/cm²
